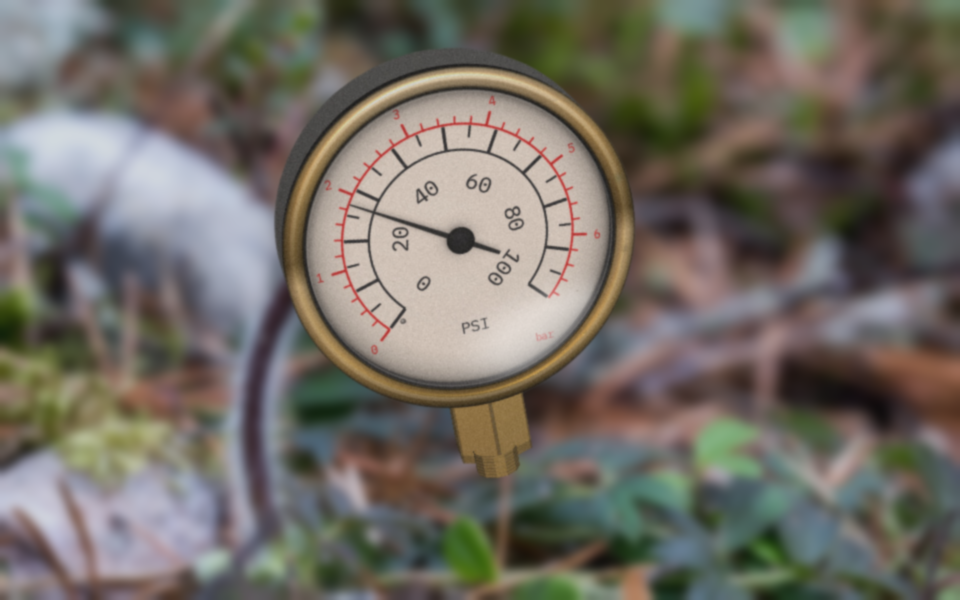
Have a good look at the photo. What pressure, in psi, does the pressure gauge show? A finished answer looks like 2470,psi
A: 27.5,psi
